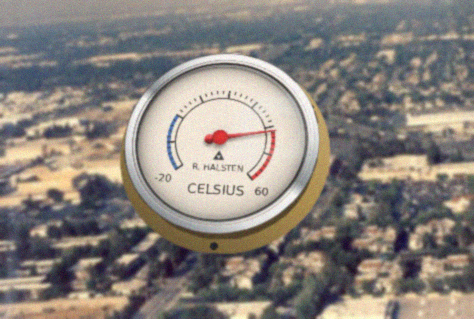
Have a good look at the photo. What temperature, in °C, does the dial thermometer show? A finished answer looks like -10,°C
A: 42,°C
